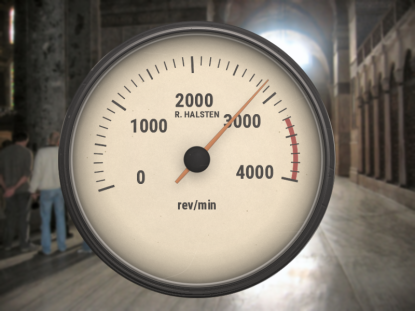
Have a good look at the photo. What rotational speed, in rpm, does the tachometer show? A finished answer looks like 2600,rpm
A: 2850,rpm
